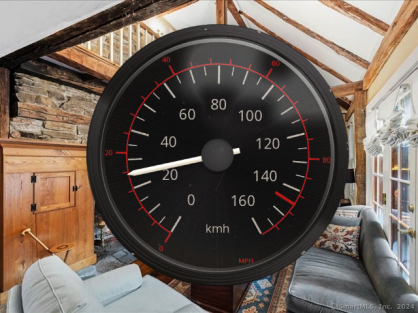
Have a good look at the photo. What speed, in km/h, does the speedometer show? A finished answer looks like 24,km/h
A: 25,km/h
